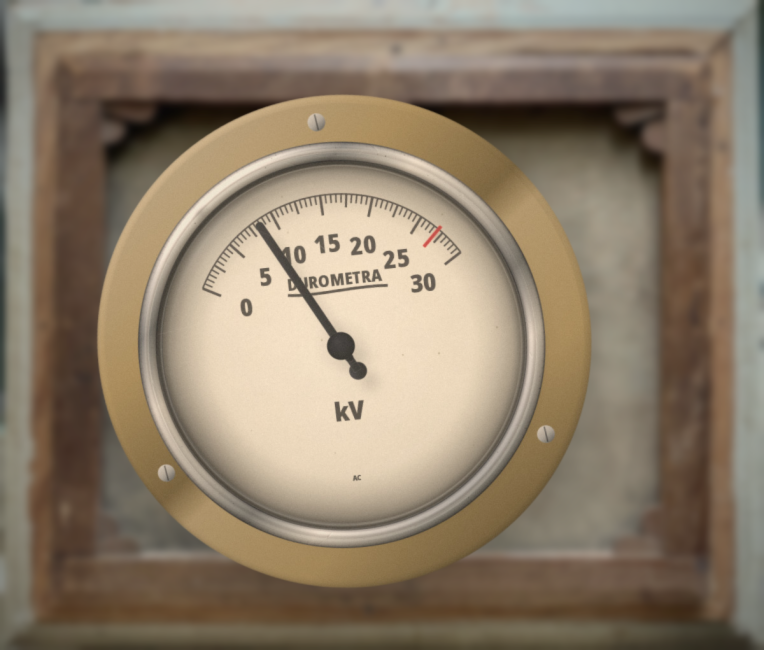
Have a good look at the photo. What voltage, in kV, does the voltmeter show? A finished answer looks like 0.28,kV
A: 8.5,kV
